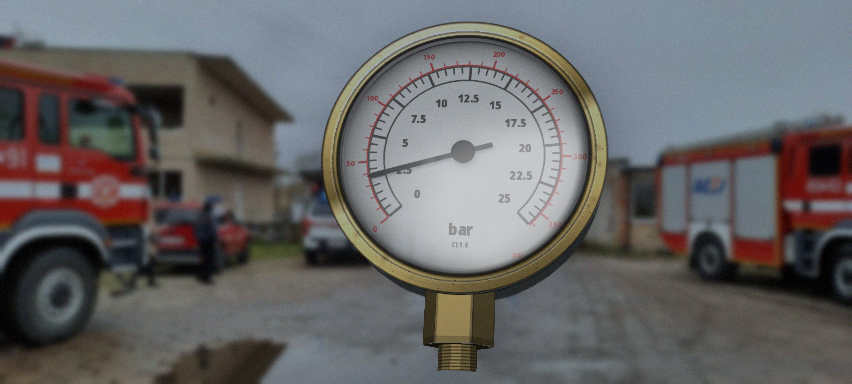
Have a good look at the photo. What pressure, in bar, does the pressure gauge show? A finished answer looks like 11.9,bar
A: 2.5,bar
